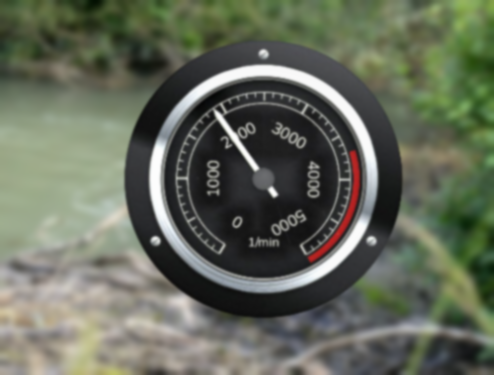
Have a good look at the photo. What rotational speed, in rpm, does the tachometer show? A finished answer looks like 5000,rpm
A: 1900,rpm
